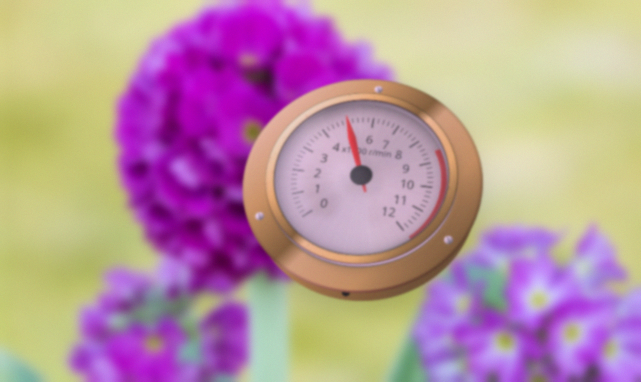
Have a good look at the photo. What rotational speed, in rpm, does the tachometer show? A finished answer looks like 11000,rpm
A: 5000,rpm
